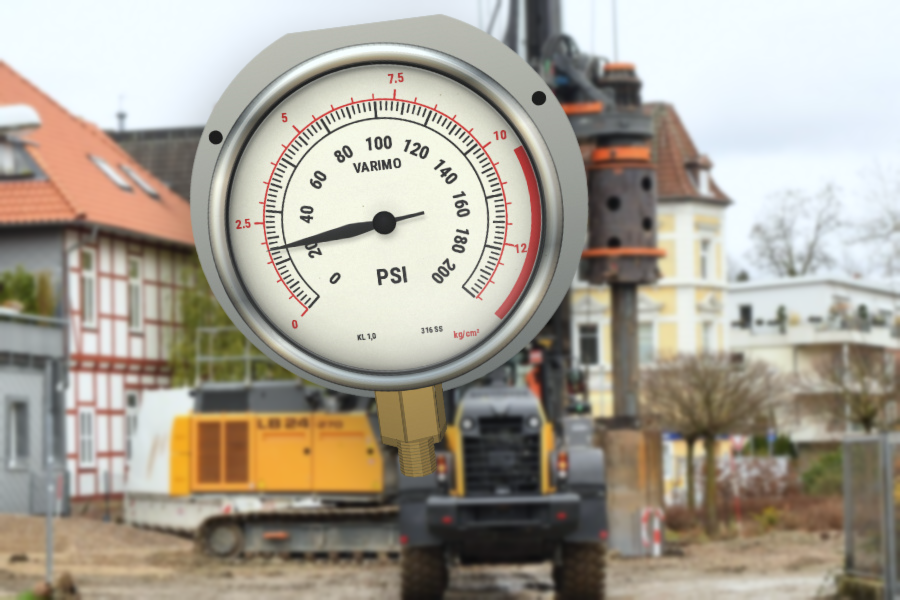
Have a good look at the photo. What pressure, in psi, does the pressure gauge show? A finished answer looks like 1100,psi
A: 26,psi
